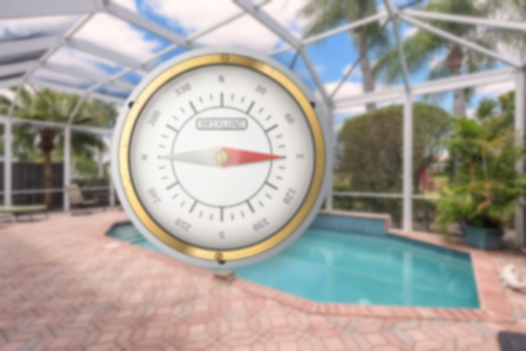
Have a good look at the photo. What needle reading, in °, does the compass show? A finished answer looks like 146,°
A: 90,°
